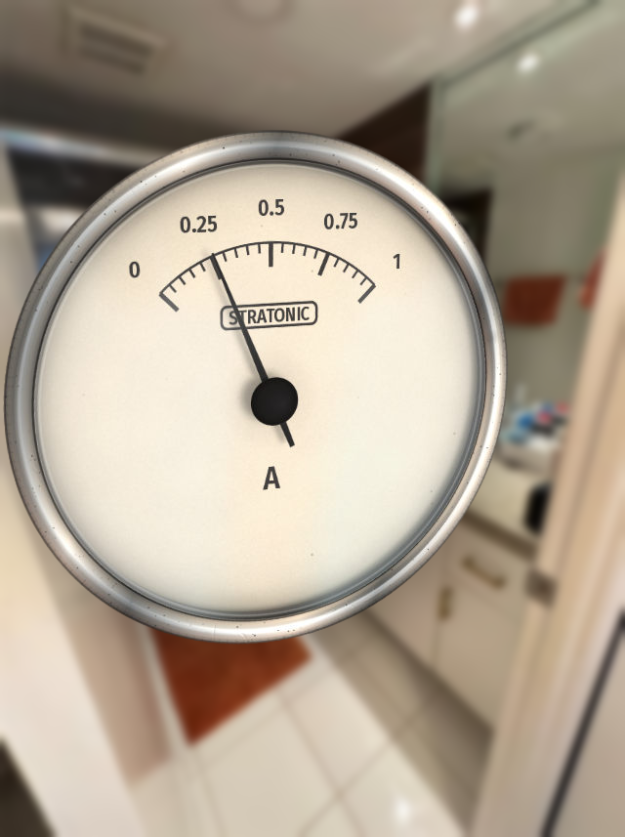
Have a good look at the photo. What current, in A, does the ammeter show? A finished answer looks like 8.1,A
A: 0.25,A
